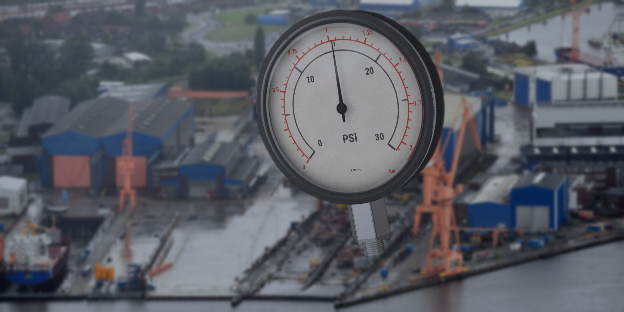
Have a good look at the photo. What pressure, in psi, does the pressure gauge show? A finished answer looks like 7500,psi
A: 15,psi
